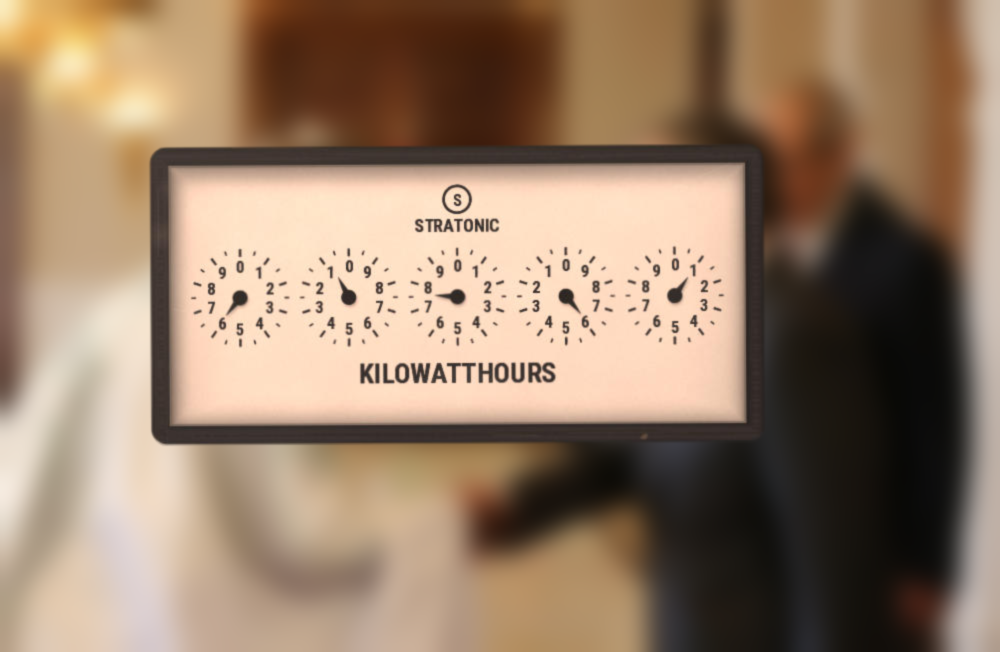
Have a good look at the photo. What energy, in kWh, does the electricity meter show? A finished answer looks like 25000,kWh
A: 60761,kWh
